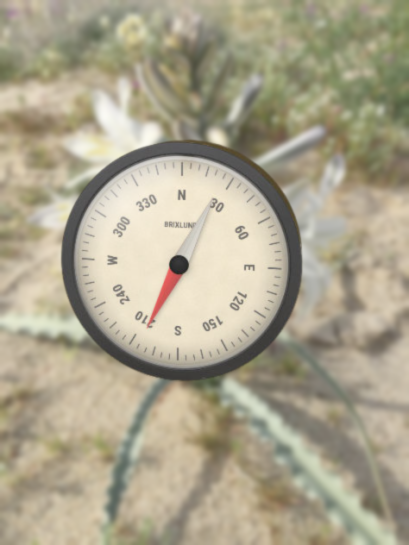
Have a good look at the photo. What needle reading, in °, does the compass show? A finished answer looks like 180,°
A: 205,°
